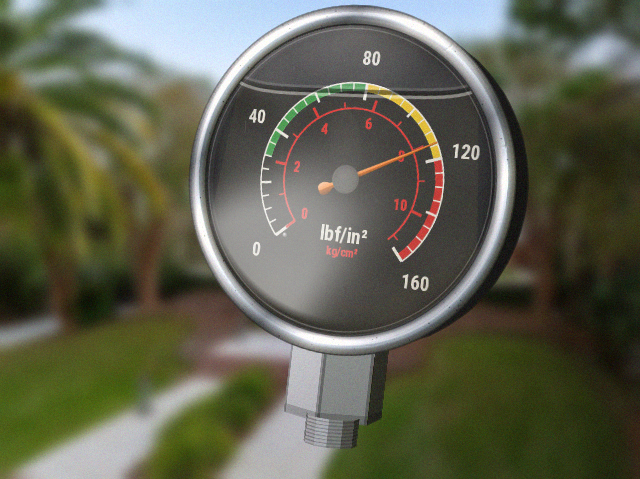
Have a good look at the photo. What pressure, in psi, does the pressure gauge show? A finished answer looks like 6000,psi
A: 115,psi
